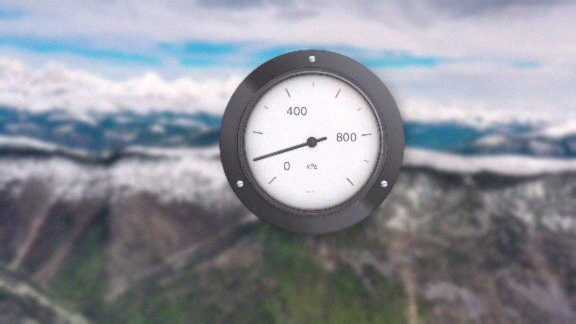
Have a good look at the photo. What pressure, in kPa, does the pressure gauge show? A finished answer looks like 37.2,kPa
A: 100,kPa
